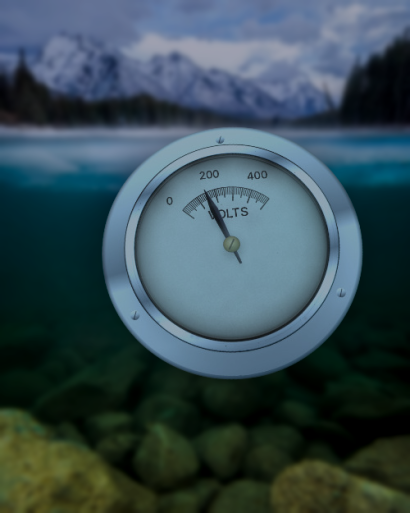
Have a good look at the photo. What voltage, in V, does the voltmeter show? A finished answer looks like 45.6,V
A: 150,V
